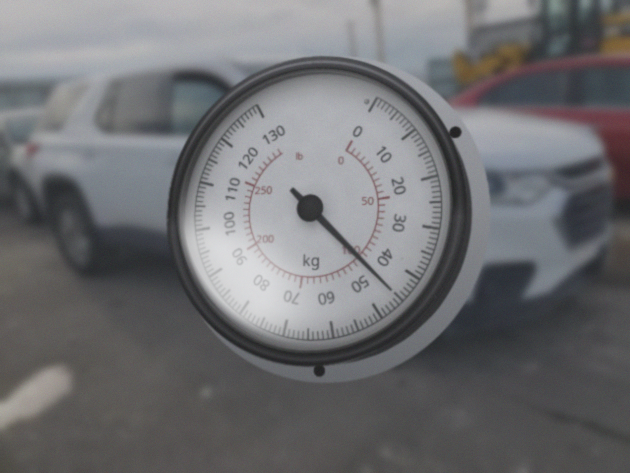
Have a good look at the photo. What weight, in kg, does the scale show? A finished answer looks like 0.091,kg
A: 45,kg
